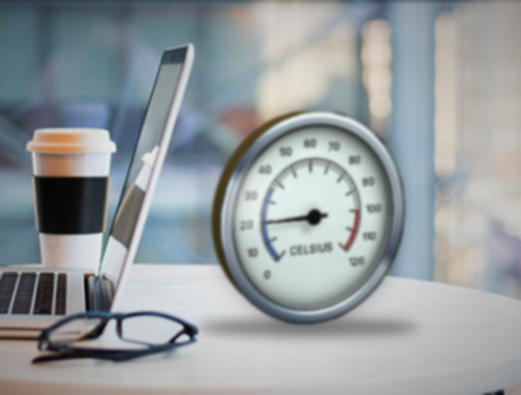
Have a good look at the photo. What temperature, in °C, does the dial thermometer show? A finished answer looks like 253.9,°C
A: 20,°C
